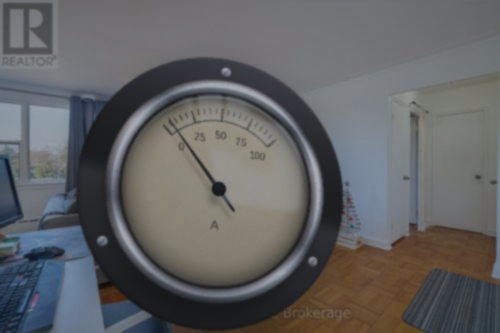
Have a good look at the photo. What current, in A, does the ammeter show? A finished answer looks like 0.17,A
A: 5,A
